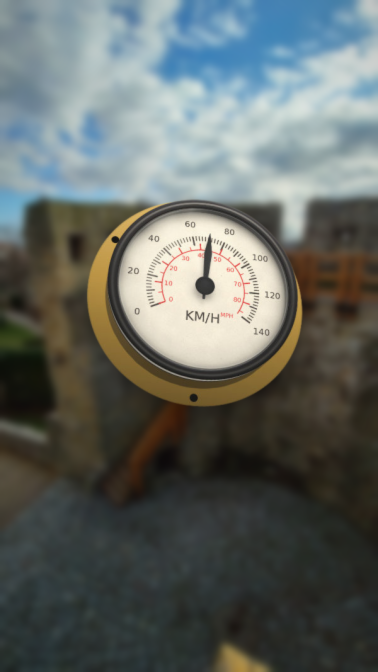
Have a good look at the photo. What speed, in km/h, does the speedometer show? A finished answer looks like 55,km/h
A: 70,km/h
